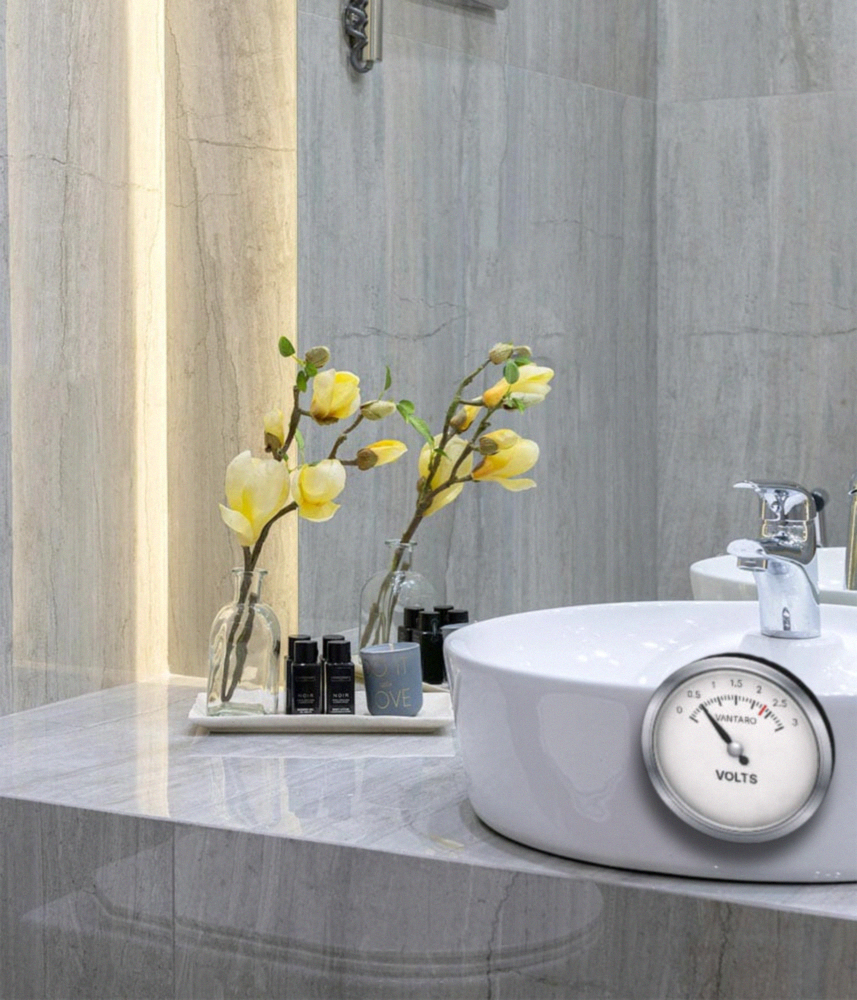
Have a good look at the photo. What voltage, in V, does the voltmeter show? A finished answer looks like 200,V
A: 0.5,V
